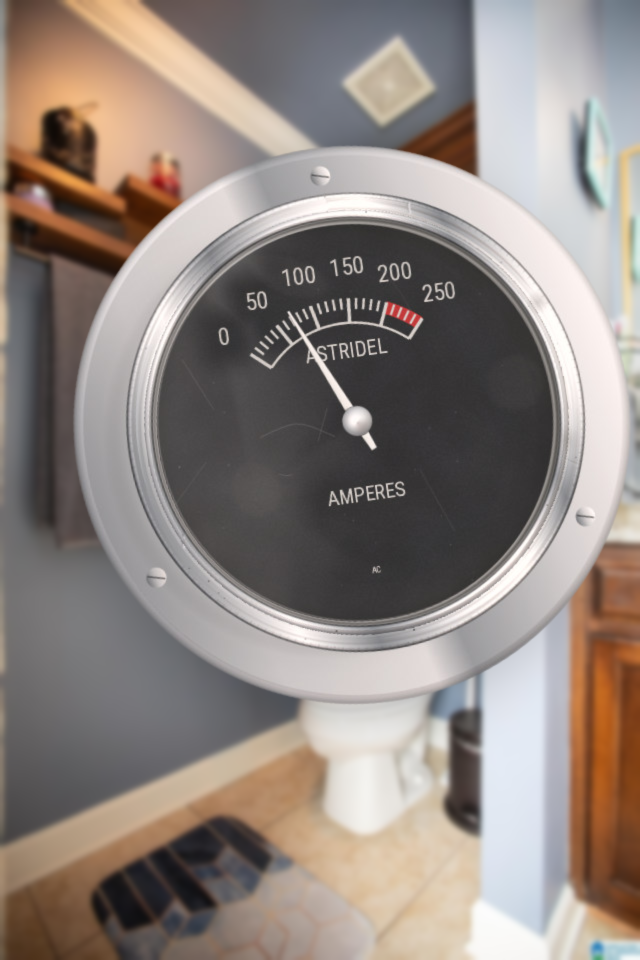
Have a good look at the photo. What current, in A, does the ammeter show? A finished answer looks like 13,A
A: 70,A
